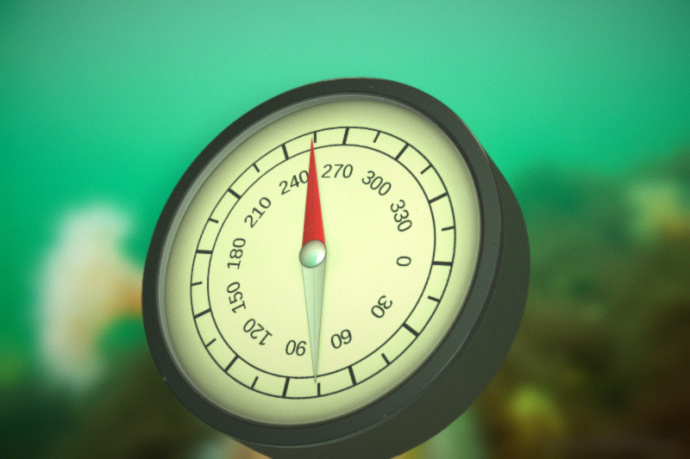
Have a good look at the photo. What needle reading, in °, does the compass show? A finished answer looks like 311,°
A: 255,°
